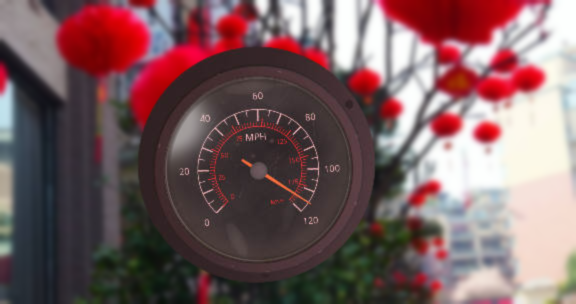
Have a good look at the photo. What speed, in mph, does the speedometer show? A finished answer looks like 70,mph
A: 115,mph
